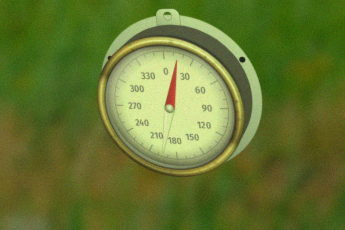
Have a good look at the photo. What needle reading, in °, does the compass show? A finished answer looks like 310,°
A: 15,°
